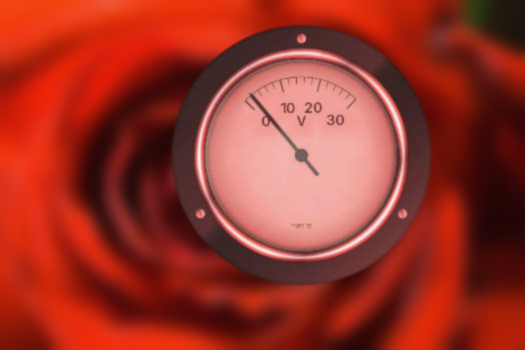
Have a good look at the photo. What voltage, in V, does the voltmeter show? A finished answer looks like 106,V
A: 2,V
